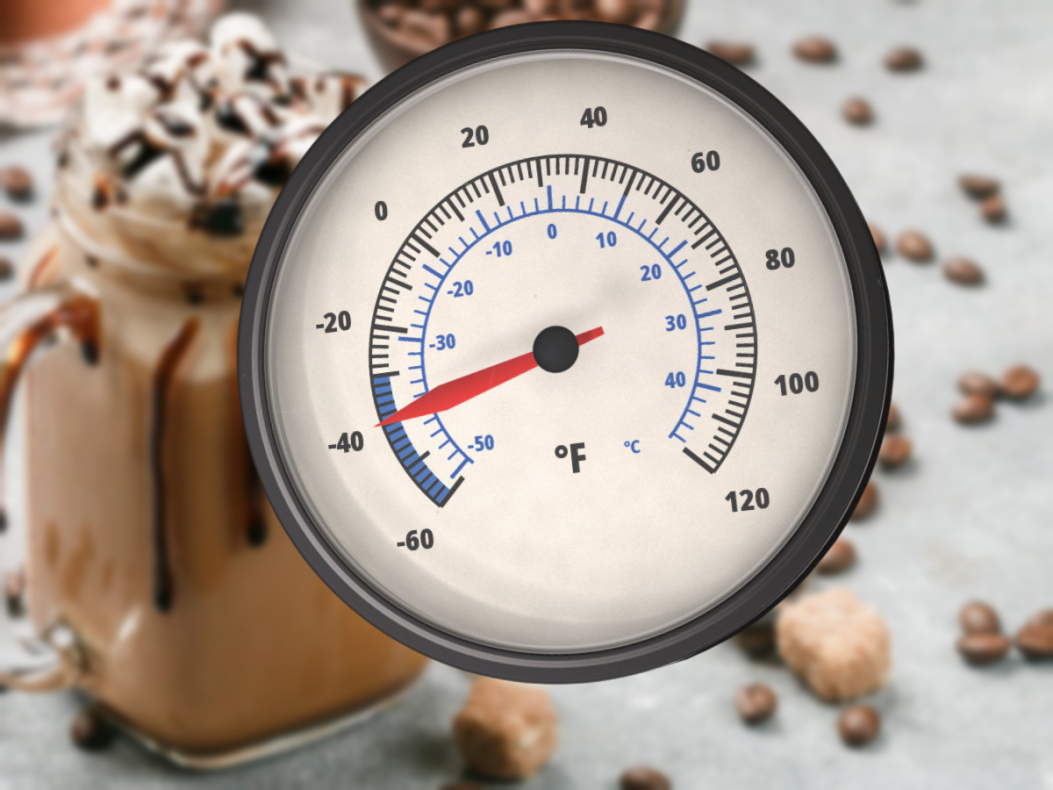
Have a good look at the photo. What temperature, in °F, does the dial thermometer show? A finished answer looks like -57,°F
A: -40,°F
